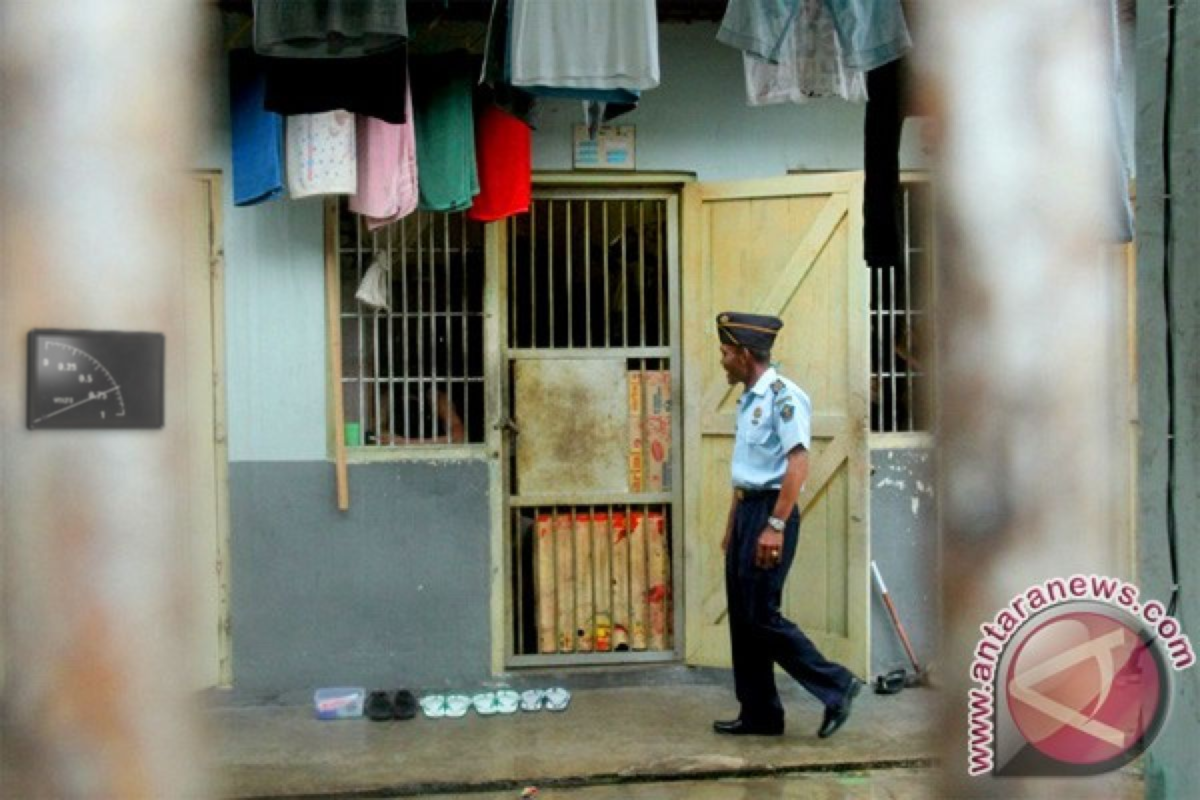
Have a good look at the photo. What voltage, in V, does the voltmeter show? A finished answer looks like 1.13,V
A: 0.75,V
